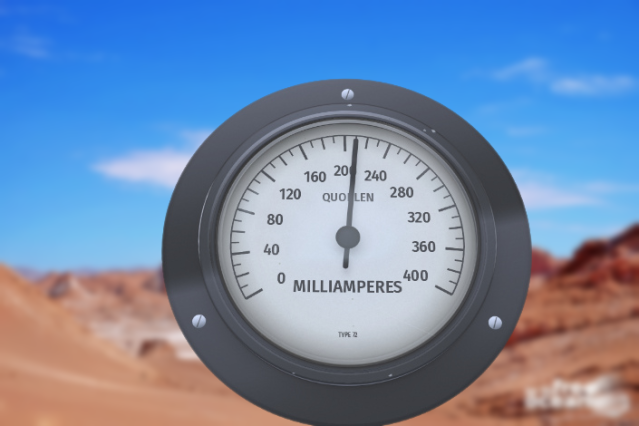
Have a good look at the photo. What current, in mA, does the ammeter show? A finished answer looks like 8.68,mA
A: 210,mA
